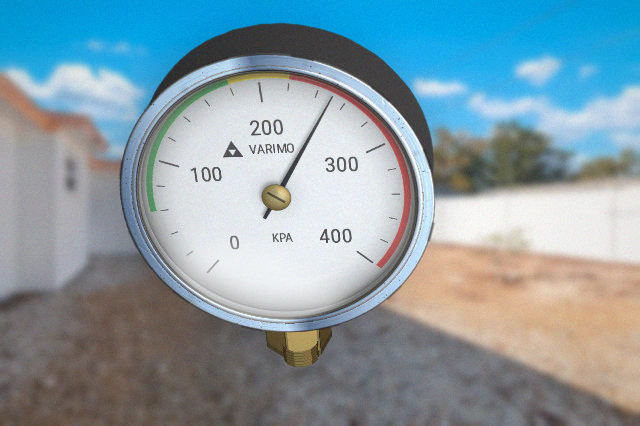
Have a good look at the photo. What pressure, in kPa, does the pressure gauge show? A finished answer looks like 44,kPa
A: 250,kPa
